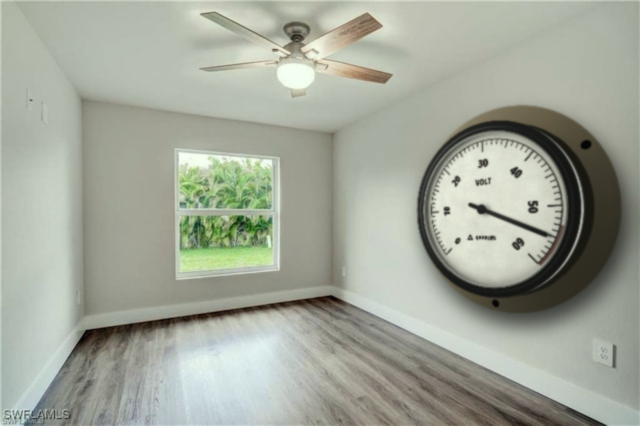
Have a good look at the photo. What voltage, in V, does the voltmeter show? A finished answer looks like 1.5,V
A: 55,V
